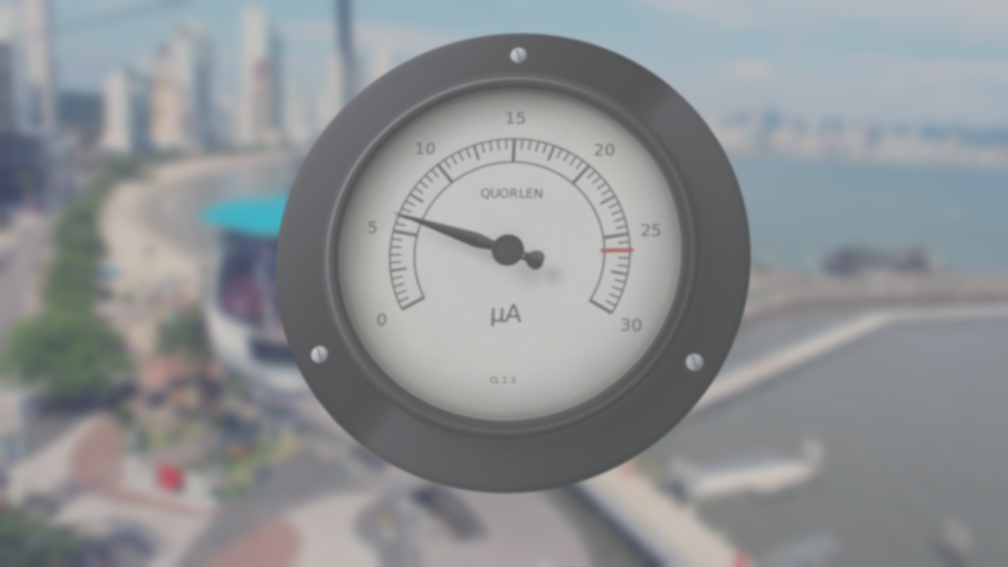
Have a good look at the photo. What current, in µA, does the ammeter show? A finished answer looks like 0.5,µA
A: 6,µA
